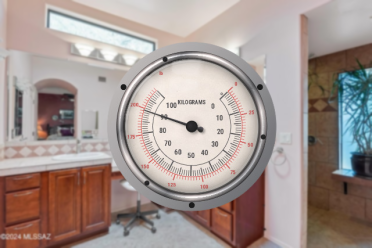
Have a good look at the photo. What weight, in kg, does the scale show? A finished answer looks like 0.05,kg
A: 90,kg
